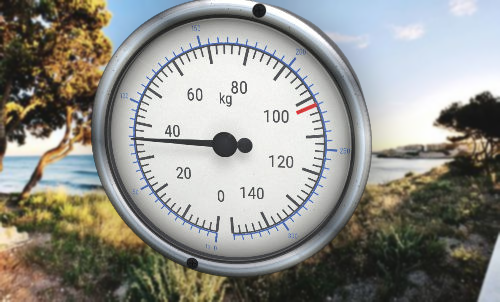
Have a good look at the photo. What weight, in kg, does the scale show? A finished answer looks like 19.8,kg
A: 36,kg
